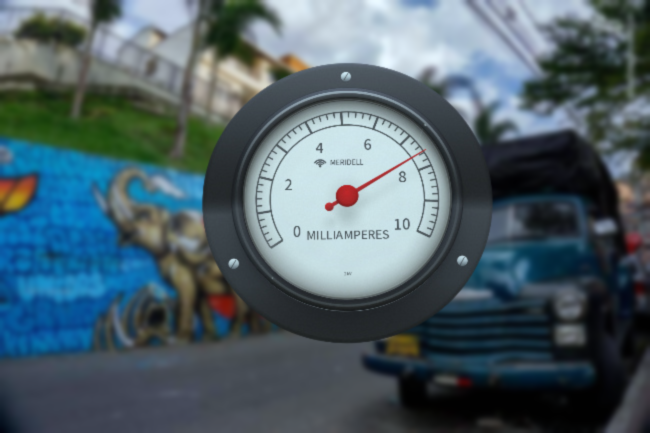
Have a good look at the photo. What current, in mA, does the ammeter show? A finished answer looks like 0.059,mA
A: 7.6,mA
